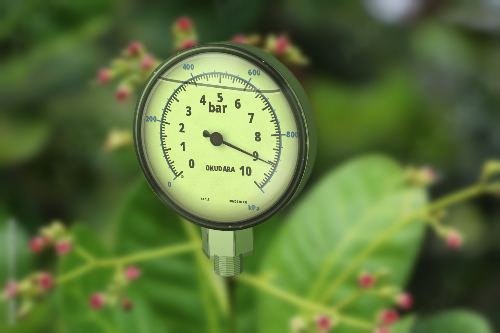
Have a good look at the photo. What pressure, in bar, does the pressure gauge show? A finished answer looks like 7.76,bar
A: 9,bar
